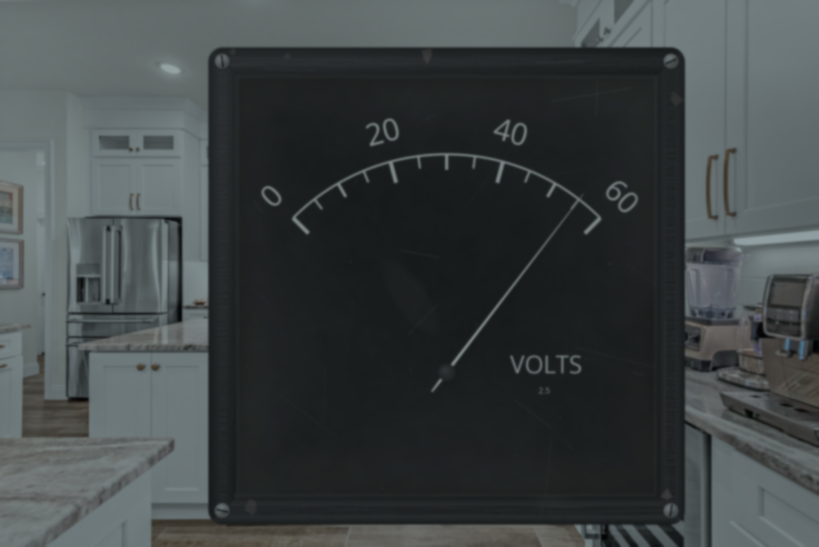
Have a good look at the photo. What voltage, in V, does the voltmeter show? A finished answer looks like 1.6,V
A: 55,V
